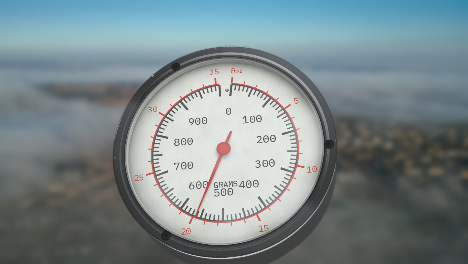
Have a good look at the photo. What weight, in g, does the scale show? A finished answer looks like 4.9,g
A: 560,g
